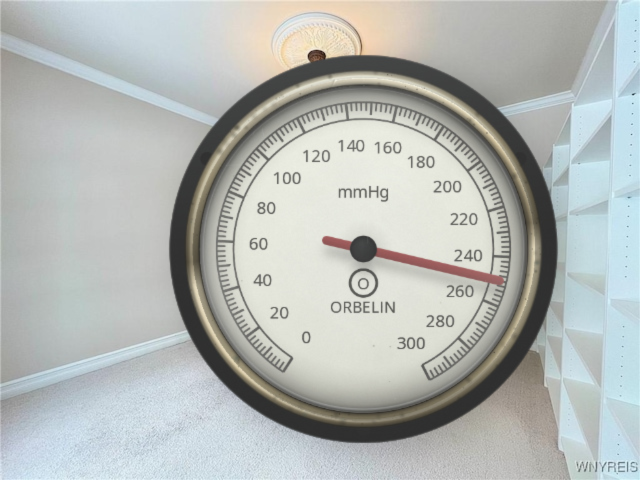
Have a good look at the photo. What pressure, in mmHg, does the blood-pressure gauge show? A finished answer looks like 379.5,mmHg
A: 250,mmHg
